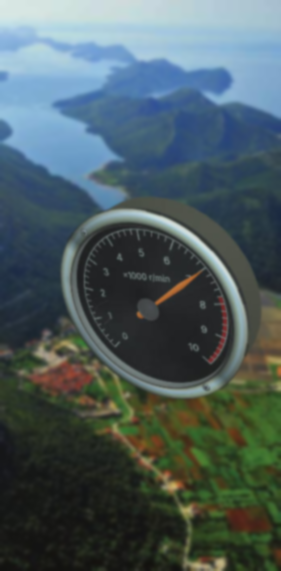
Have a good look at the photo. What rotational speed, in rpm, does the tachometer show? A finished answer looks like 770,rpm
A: 7000,rpm
